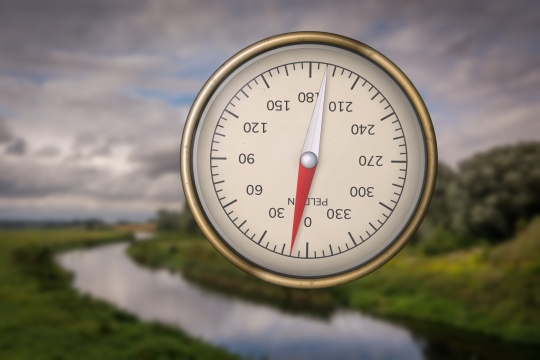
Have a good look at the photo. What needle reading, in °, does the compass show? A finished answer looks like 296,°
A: 10,°
